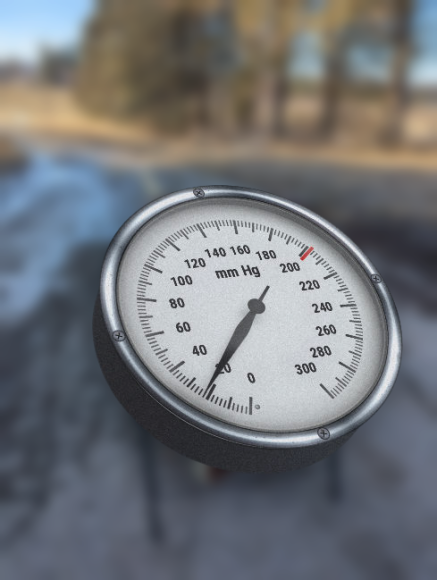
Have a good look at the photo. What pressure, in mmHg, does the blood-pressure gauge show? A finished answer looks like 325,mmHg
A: 22,mmHg
